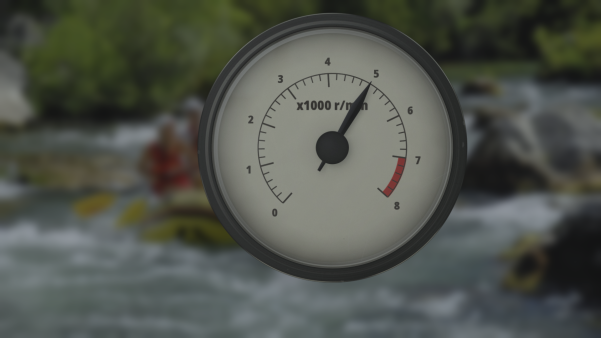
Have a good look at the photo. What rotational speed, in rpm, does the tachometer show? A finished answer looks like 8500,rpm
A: 5000,rpm
